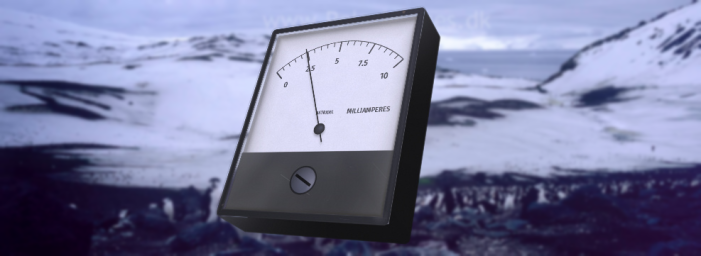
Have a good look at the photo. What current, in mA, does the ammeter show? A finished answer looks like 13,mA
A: 2.5,mA
